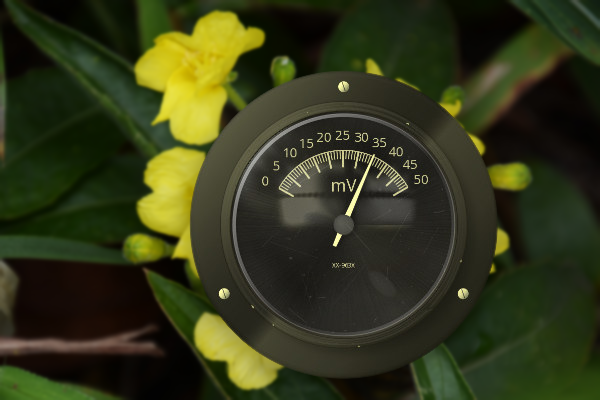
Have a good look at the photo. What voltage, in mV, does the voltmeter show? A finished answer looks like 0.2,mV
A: 35,mV
